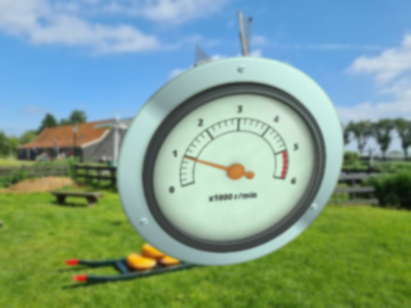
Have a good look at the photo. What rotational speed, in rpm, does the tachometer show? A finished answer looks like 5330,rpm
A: 1000,rpm
